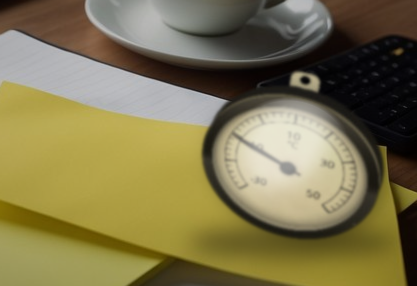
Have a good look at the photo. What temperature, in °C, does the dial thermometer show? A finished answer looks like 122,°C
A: -10,°C
